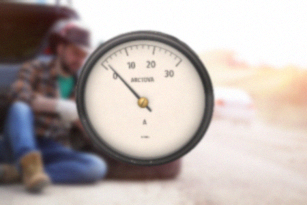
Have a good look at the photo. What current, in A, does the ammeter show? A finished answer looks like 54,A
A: 2,A
